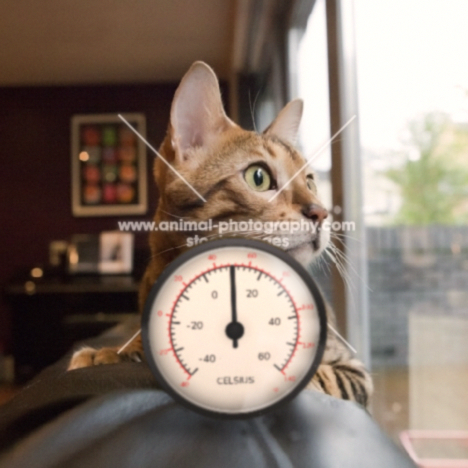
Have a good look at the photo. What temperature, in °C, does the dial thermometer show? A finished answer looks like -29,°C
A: 10,°C
